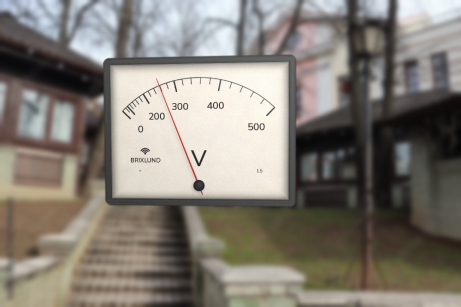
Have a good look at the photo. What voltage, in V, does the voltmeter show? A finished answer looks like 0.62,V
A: 260,V
